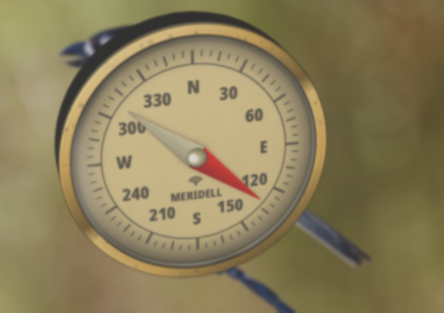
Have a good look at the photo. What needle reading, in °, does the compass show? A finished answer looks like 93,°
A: 130,°
